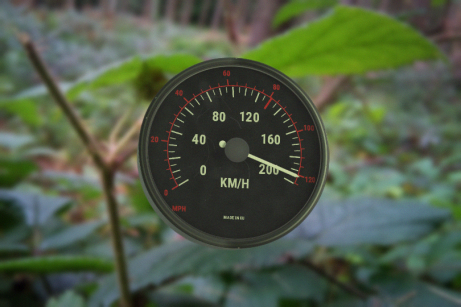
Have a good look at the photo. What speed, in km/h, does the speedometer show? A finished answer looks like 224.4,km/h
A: 195,km/h
